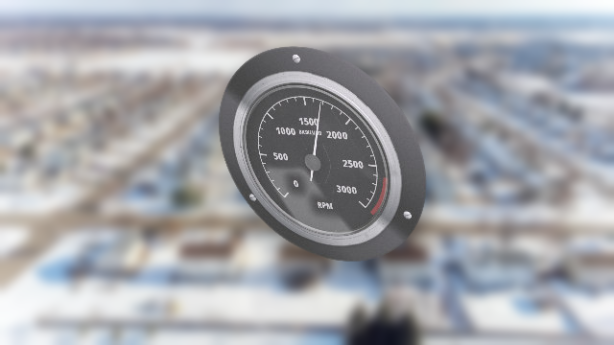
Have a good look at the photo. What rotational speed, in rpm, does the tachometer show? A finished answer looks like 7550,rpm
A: 1700,rpm
